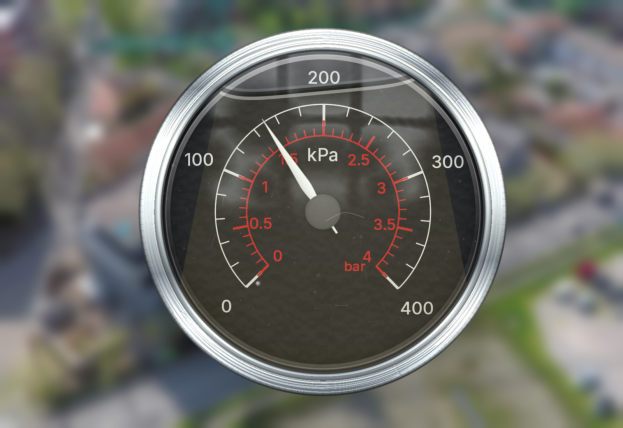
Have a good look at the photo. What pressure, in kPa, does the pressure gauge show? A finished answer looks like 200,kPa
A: 150,kPa
